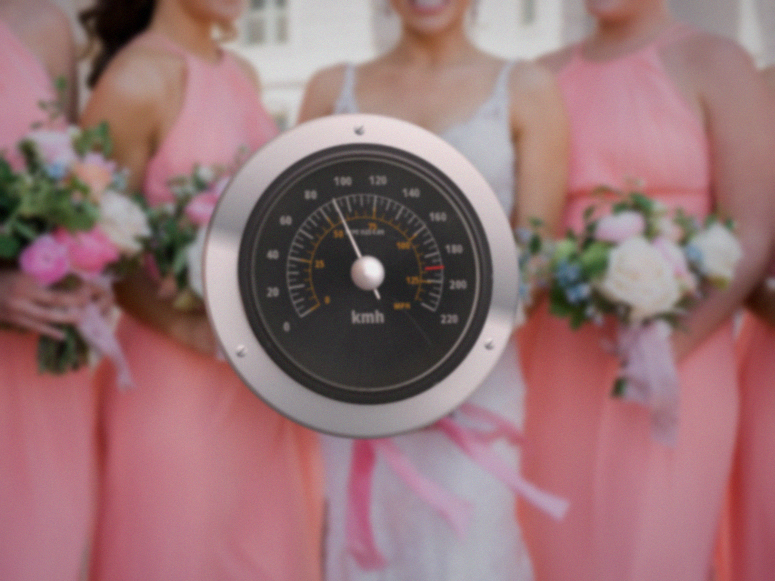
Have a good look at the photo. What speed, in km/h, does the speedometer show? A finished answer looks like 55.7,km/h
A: 90,km/h
